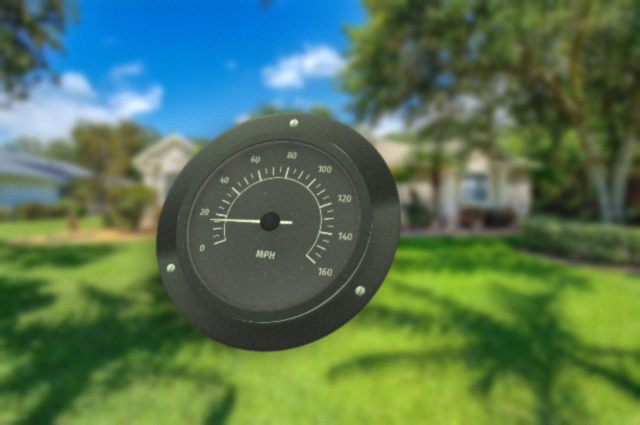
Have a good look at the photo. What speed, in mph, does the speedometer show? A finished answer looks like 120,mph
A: 15,mph
